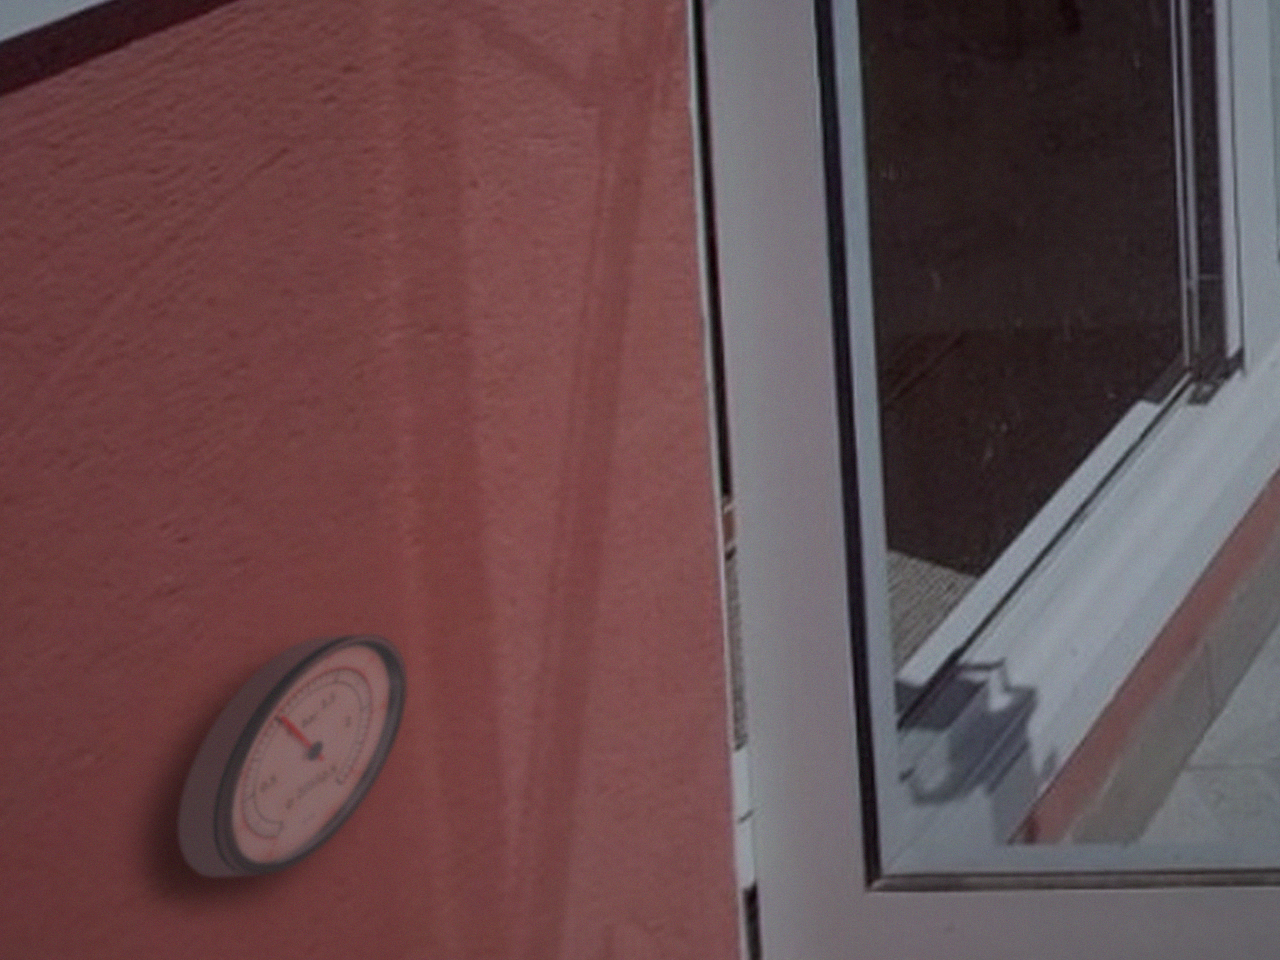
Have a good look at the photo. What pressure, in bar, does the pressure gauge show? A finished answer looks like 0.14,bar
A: 1,bar
